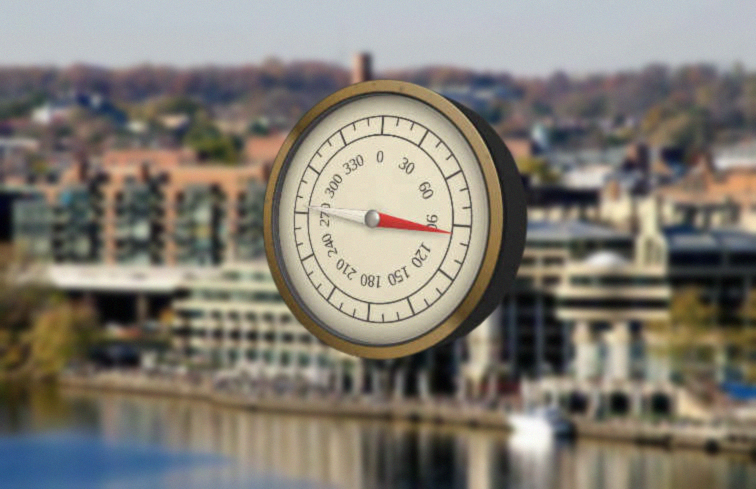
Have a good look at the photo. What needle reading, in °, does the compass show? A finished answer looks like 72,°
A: 95,°
